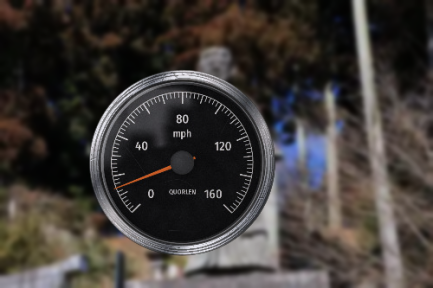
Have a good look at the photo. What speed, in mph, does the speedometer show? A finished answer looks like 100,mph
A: 14,mph
